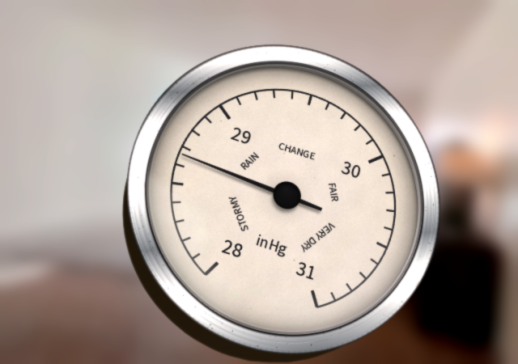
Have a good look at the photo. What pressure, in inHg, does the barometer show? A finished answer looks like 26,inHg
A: 28.65,inHg
